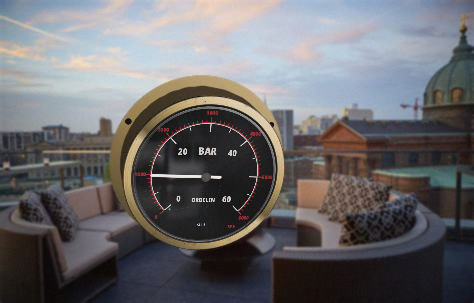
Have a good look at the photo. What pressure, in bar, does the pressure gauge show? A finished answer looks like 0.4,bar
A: 10,bar
